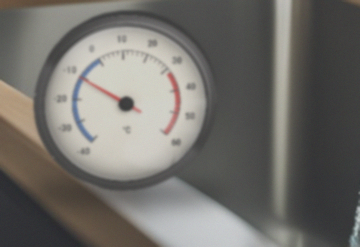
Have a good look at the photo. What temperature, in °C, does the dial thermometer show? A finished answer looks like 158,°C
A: -10,°C
